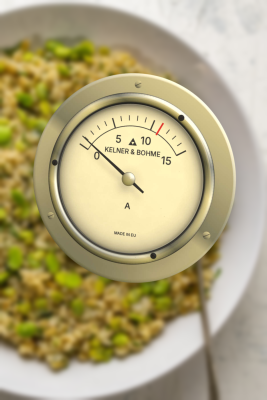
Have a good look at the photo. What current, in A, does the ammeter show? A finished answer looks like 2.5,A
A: 1,A
